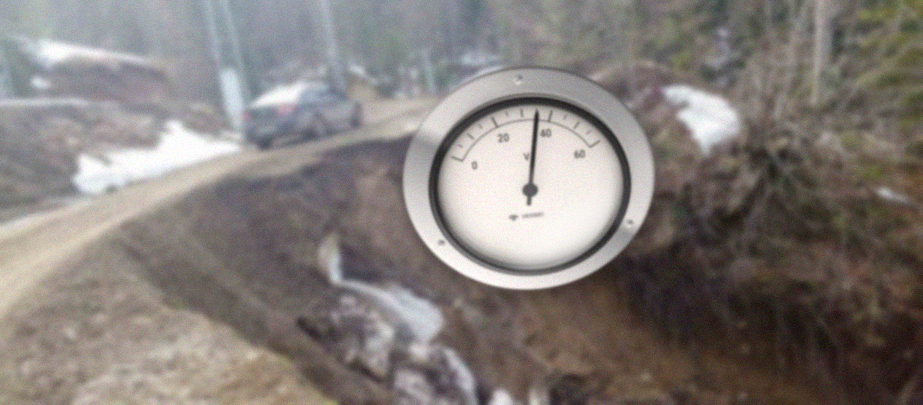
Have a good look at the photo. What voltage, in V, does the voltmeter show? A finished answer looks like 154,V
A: 35,V
